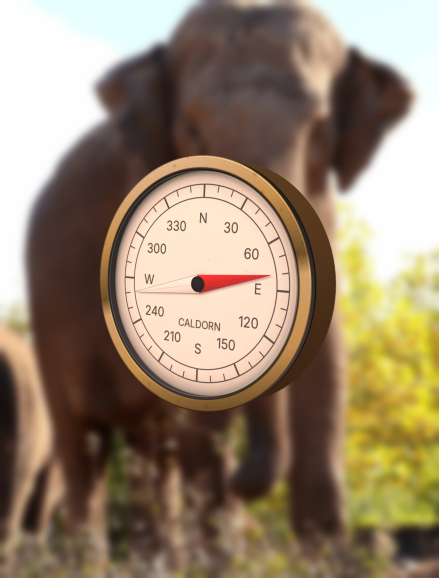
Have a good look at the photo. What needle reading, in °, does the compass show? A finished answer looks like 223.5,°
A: 80,°
